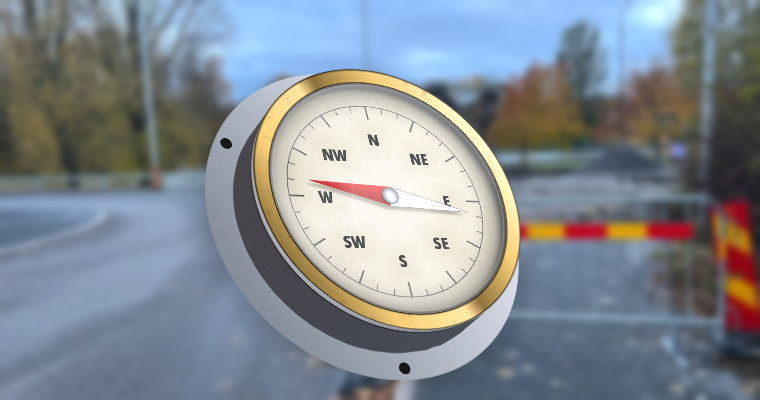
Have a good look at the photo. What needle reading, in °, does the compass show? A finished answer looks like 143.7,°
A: 280,°
